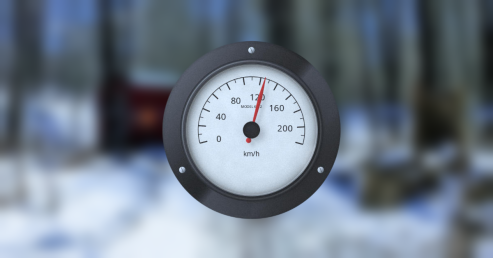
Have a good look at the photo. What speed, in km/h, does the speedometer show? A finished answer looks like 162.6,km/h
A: 125,km/h
